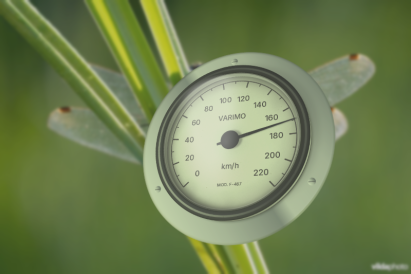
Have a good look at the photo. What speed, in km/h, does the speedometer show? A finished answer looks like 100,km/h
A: 170,km/h
